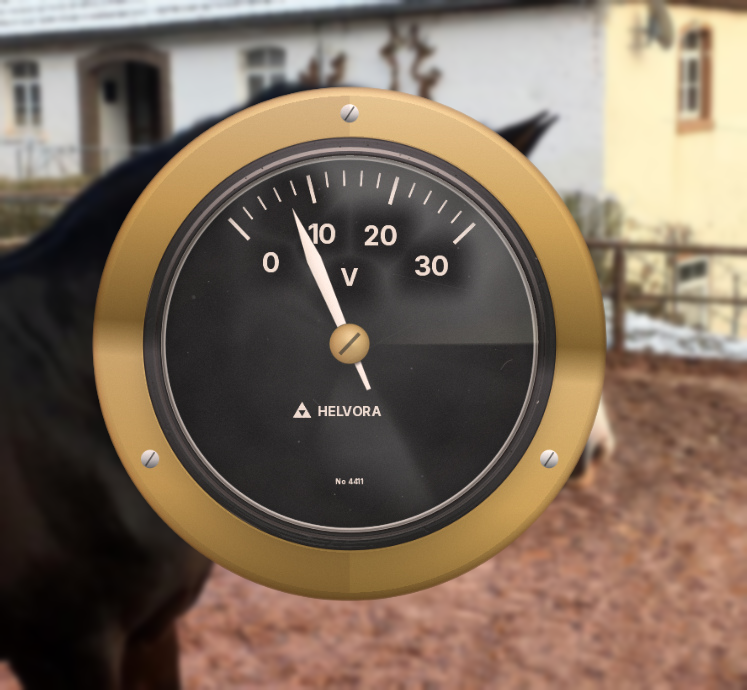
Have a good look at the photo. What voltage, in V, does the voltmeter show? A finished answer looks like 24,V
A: 7,V
